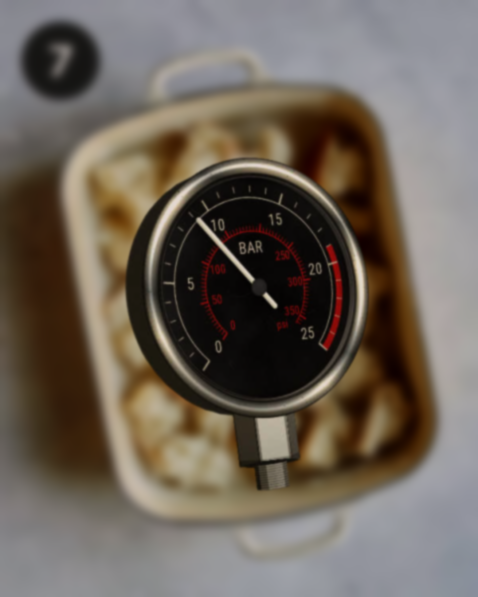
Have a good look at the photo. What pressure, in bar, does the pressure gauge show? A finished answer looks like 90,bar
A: 9,bar
